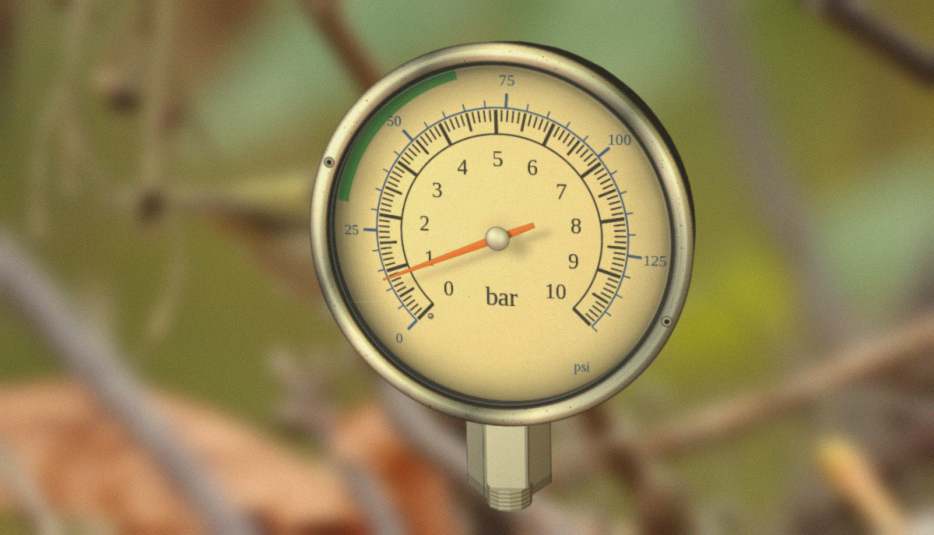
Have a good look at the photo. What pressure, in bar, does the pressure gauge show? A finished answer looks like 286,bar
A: 0.9,bar
